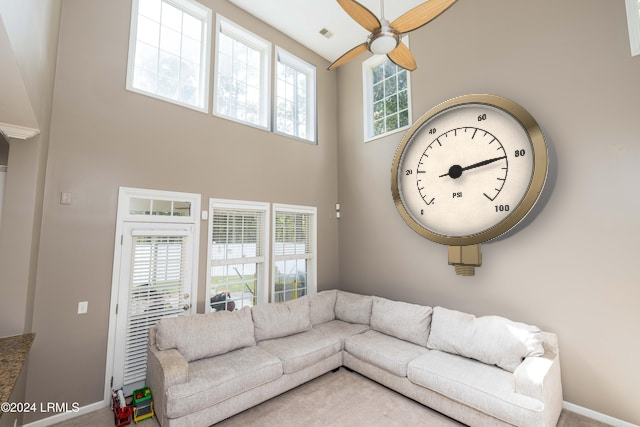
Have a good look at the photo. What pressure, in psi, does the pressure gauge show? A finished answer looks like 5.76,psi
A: 80,psi
